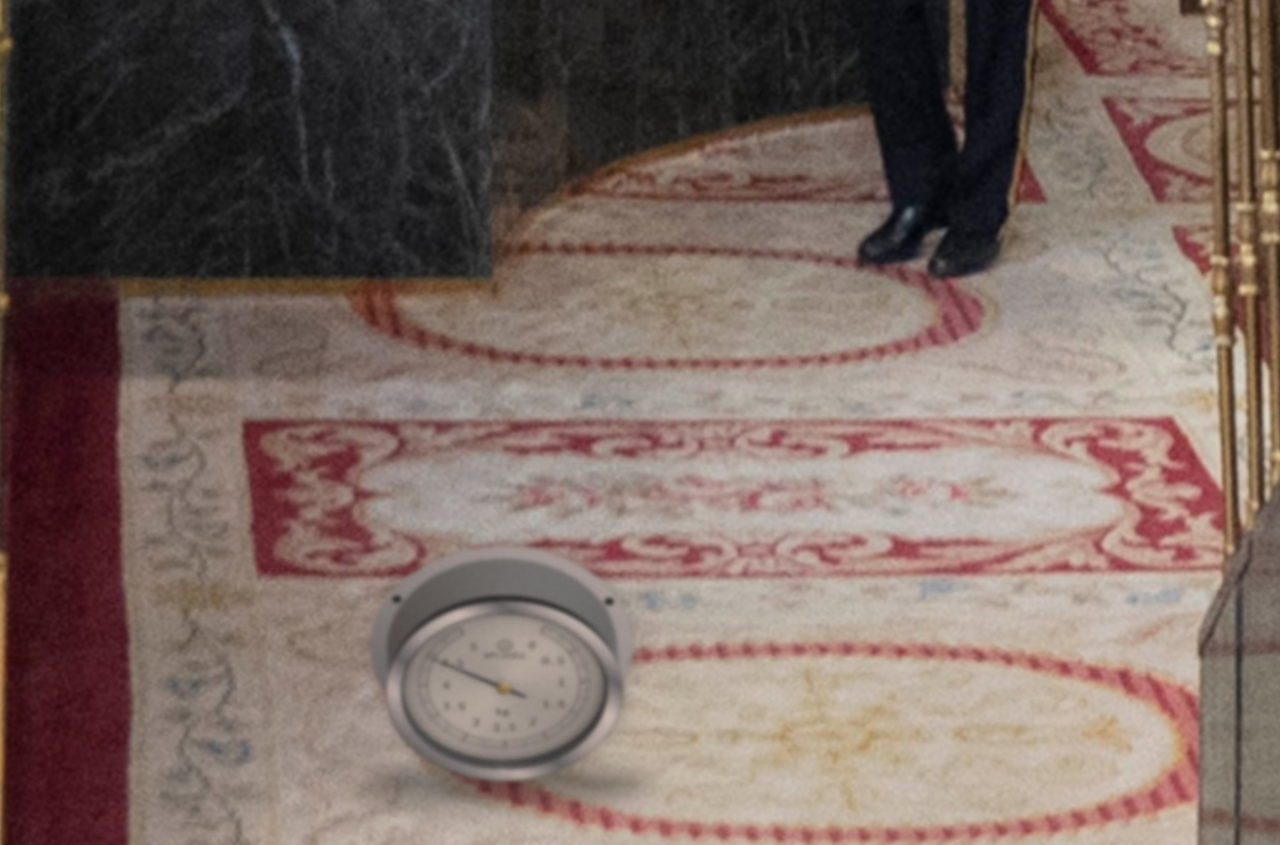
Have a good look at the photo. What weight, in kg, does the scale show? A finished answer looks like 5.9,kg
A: 4.5,kg
